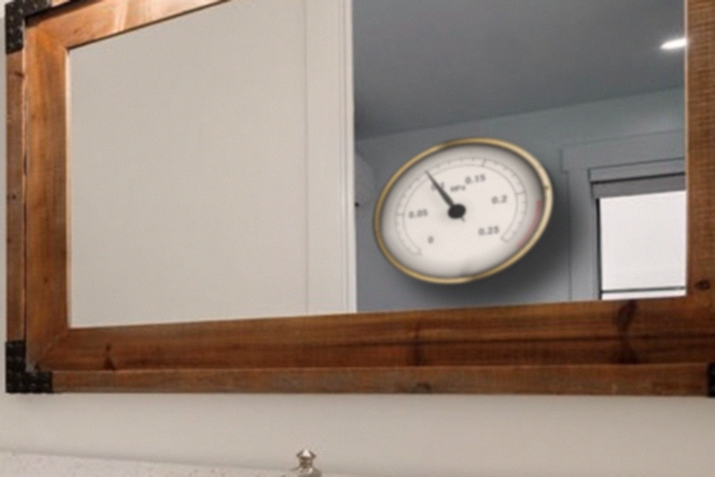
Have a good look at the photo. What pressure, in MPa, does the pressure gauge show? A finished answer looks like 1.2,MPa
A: 0.1,MPa
